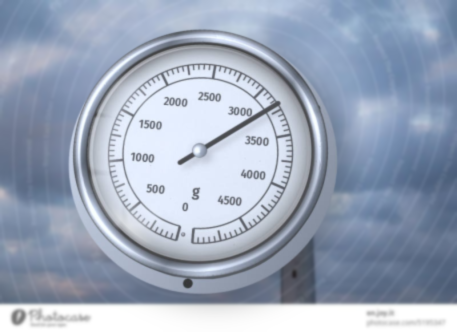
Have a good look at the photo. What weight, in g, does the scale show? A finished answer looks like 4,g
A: 3200,g
